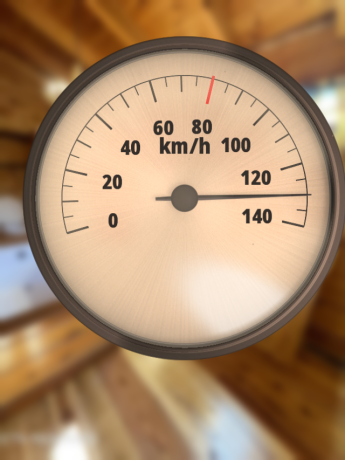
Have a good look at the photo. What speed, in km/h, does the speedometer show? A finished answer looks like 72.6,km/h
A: 130,km/h
